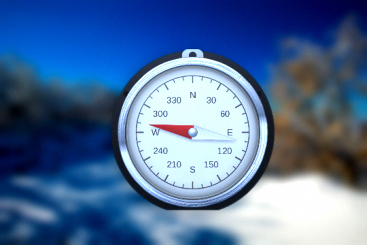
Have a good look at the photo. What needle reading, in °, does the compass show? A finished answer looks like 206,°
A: 280,°
